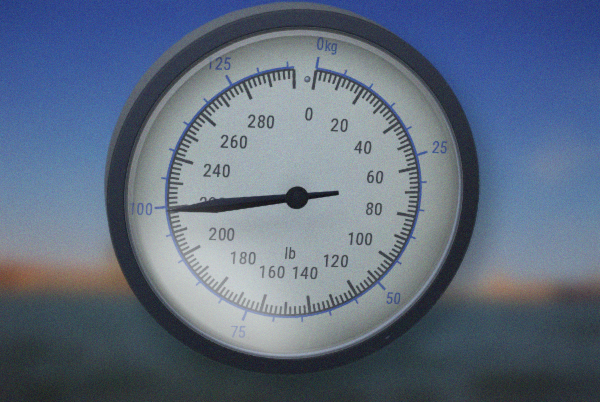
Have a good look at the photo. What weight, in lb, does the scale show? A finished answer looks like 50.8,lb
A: 220,lb
